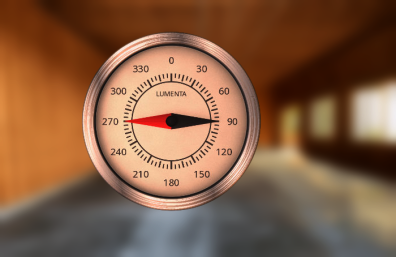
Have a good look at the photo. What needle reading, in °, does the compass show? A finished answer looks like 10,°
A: 270,°
